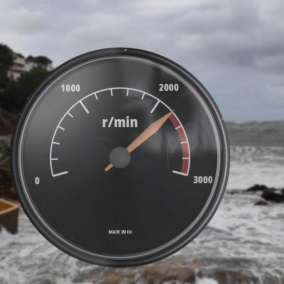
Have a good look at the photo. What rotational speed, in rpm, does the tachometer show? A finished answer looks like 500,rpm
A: 2200,rpm
